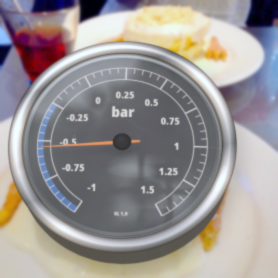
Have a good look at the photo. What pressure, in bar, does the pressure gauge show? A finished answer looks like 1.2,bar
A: -0.55,bar
